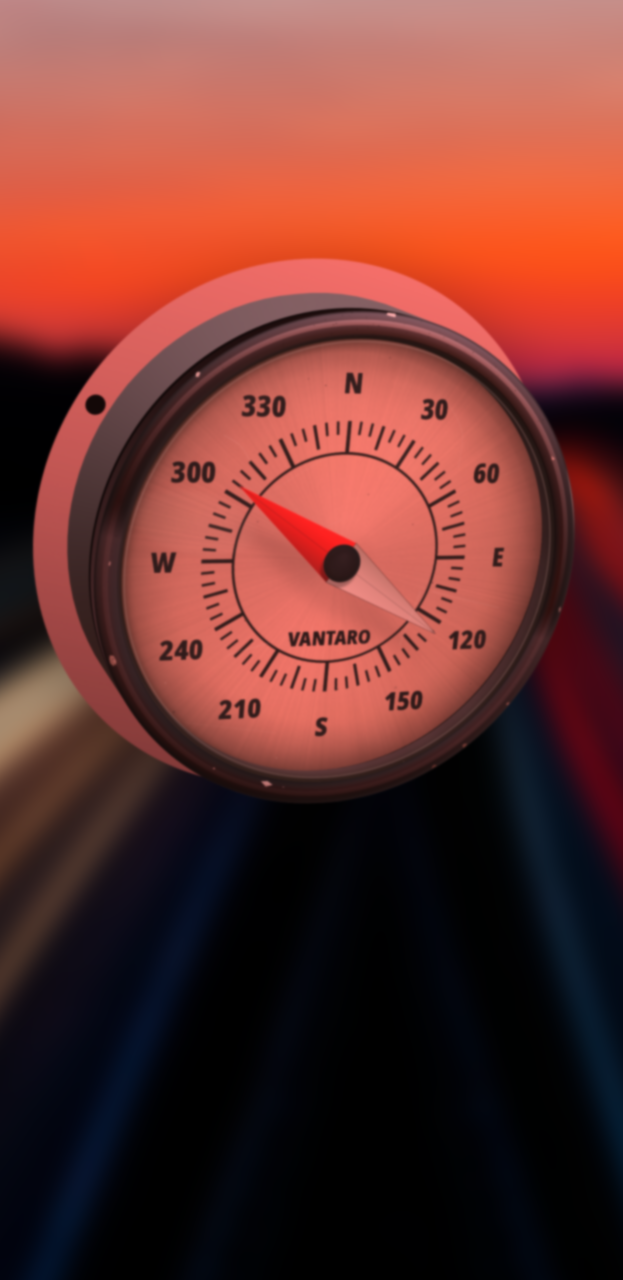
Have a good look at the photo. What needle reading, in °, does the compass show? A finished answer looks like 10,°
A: 305,°
